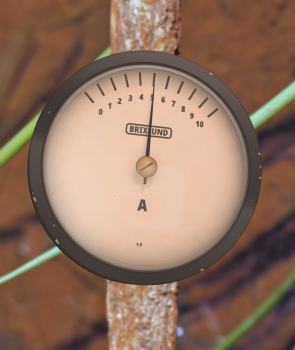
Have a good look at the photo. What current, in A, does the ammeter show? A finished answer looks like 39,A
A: 5,A
